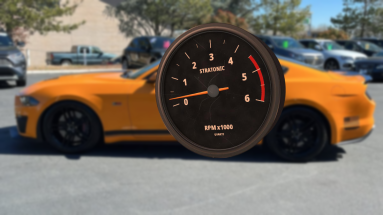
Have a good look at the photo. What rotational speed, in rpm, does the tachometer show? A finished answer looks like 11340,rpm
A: 250,rpm
